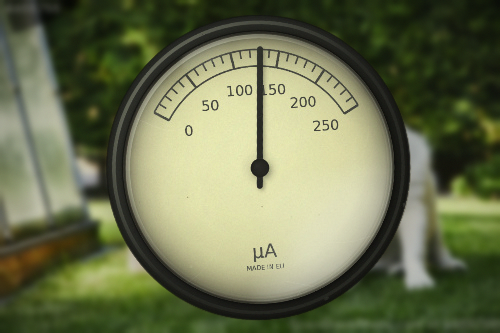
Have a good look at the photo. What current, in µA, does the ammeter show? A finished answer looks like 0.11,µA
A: 130,µA
